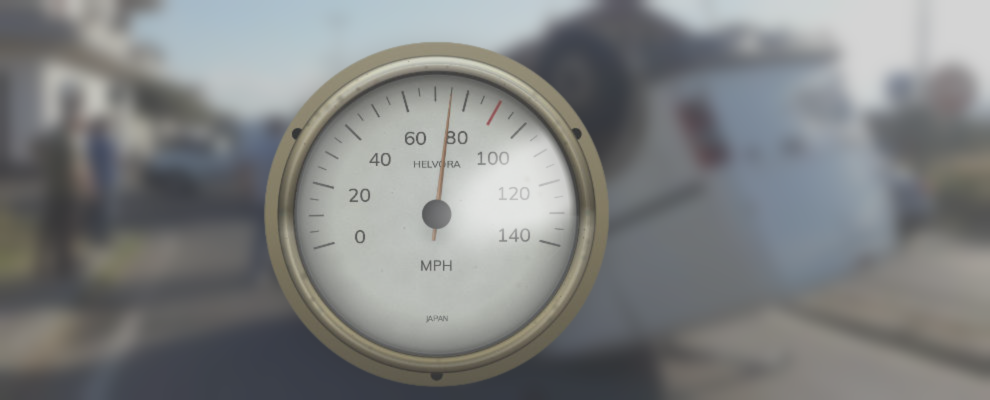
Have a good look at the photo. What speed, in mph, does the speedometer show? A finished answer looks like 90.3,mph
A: 75,mph
